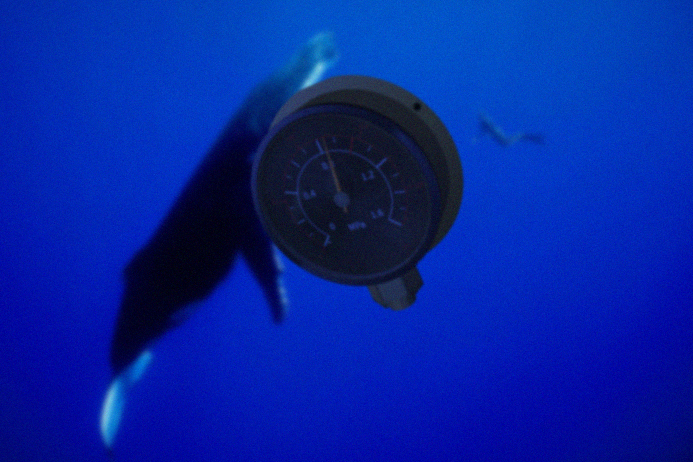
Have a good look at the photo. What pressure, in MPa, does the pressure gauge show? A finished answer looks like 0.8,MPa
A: 0.85,MPa
